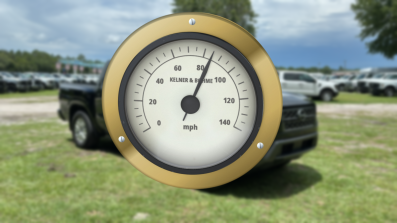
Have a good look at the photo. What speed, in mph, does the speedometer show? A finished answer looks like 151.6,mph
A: 85,mph
